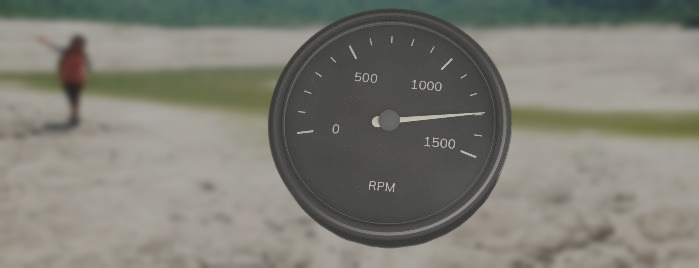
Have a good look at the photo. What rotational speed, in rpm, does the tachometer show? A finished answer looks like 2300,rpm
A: 1300,rpm
